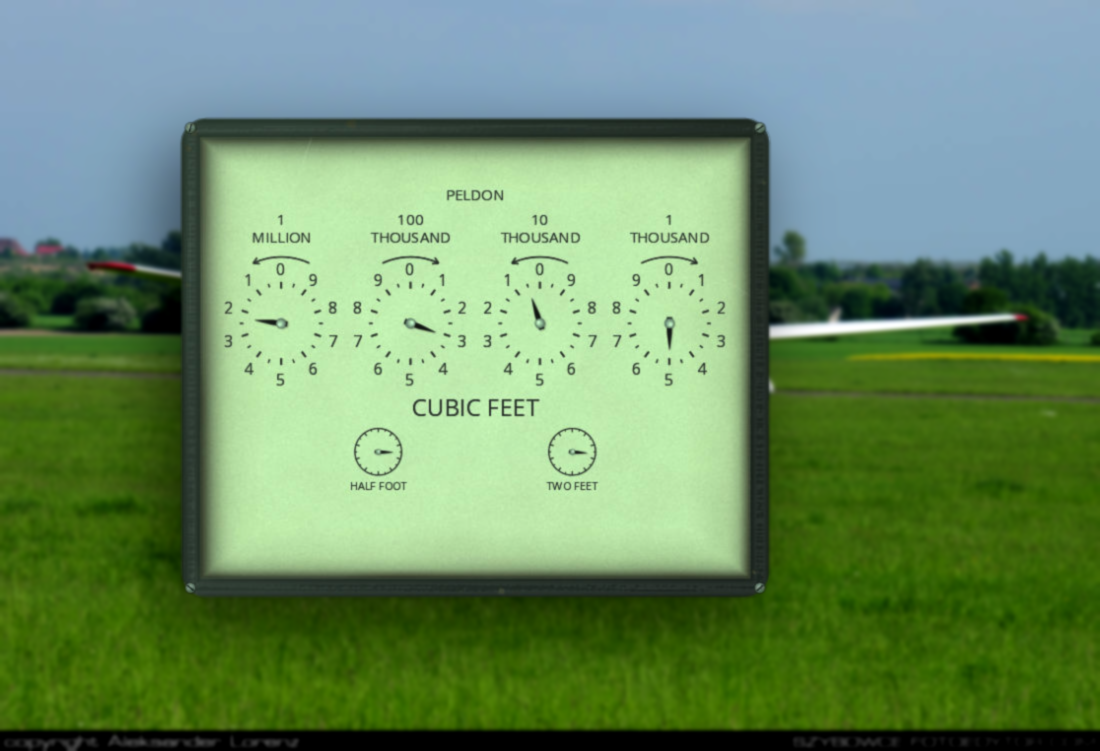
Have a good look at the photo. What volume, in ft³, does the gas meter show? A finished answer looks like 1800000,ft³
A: 230500,ft³
